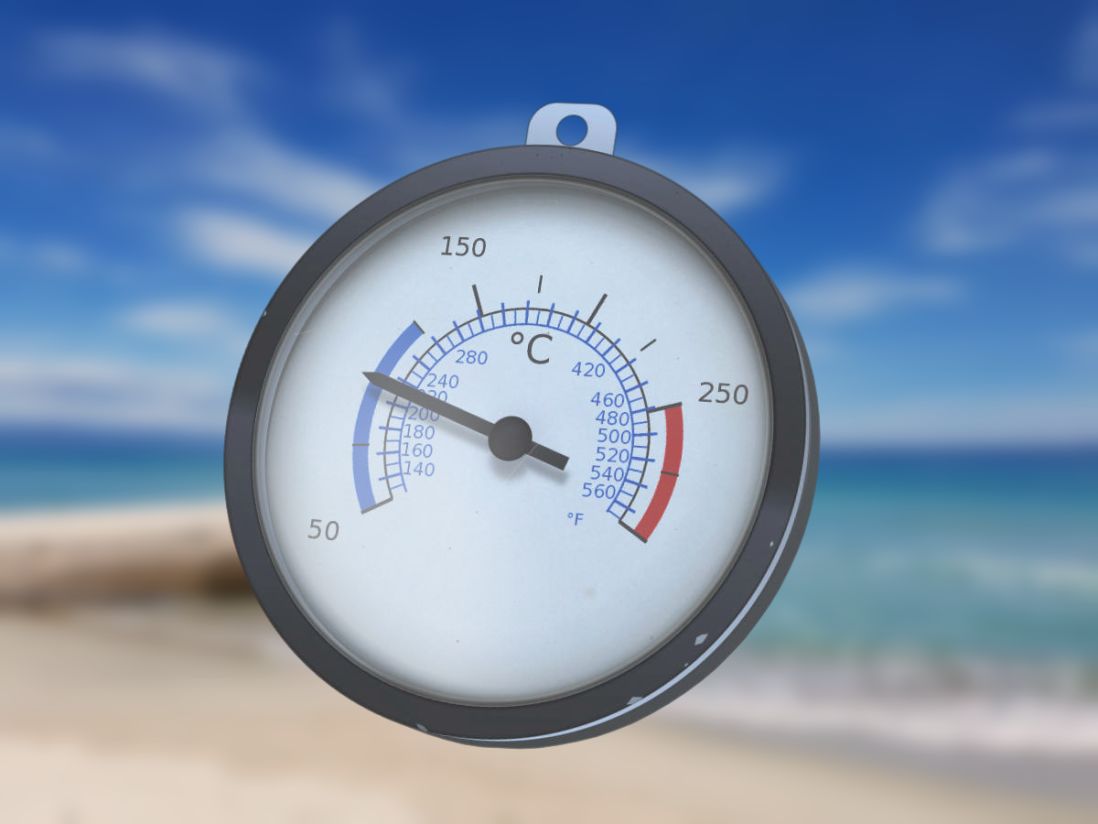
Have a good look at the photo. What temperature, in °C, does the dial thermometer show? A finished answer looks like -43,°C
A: 100,°C
